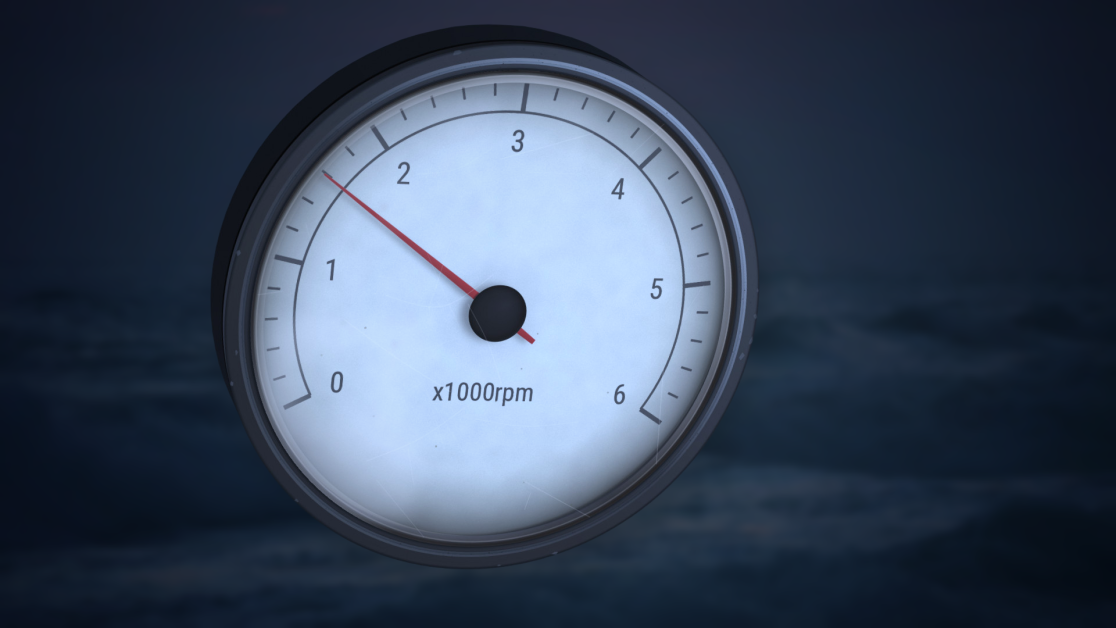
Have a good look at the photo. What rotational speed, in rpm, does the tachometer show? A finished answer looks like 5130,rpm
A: 1600,rpm
